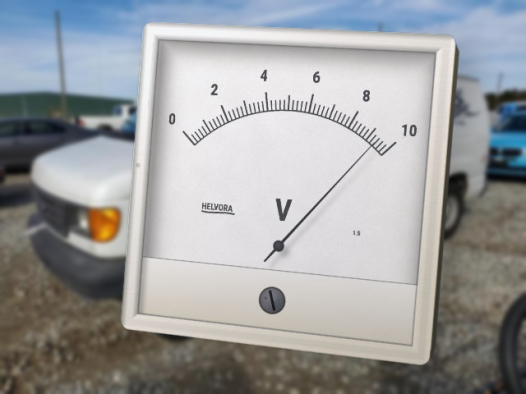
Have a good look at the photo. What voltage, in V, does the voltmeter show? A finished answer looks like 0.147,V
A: 9.4,V
